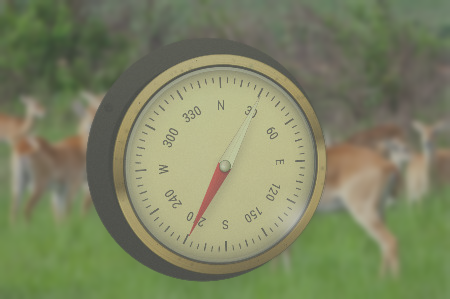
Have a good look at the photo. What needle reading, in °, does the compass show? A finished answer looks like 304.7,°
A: 210,°
